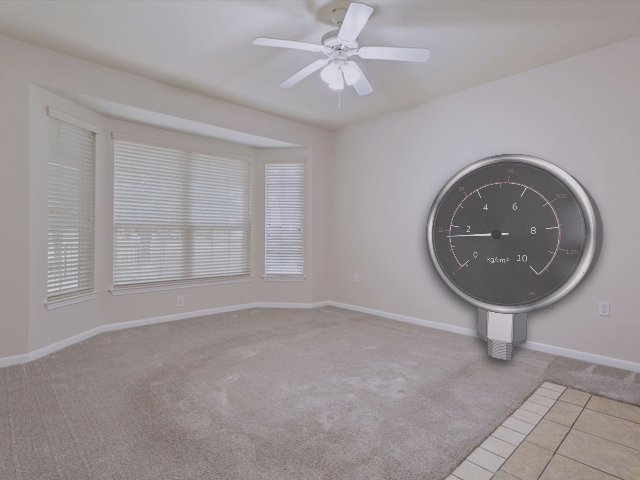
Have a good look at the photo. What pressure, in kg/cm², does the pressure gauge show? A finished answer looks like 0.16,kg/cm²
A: 1.5,kg/cm²
